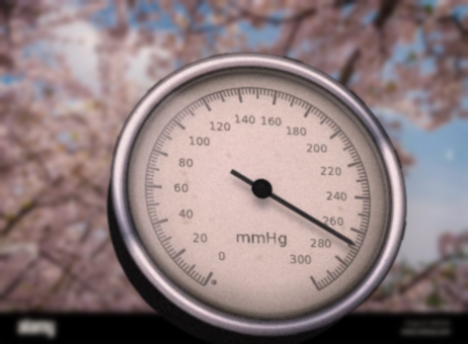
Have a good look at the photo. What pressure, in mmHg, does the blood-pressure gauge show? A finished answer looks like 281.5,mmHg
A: 270,mmHg
